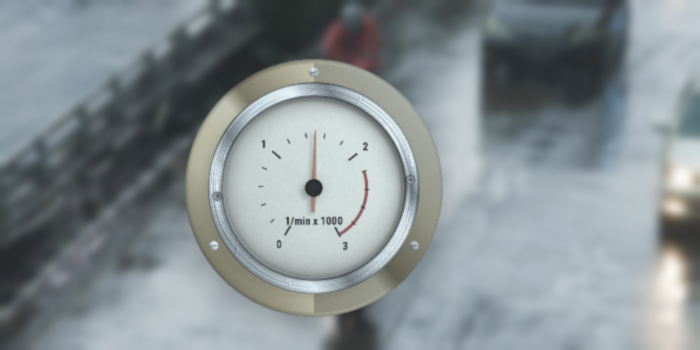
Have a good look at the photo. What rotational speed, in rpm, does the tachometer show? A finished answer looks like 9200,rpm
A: 1500,rpm
